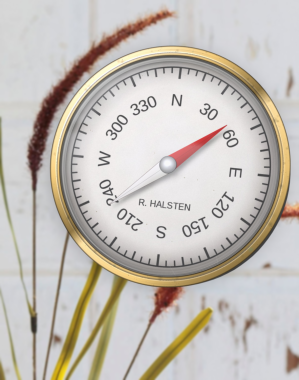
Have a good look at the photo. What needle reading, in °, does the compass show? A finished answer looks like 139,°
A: 50,°
